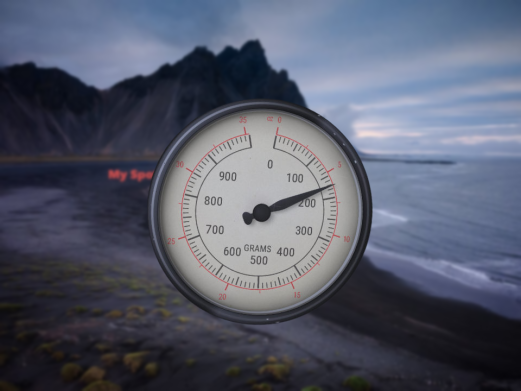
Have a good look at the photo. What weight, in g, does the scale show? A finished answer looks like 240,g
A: 170,g
